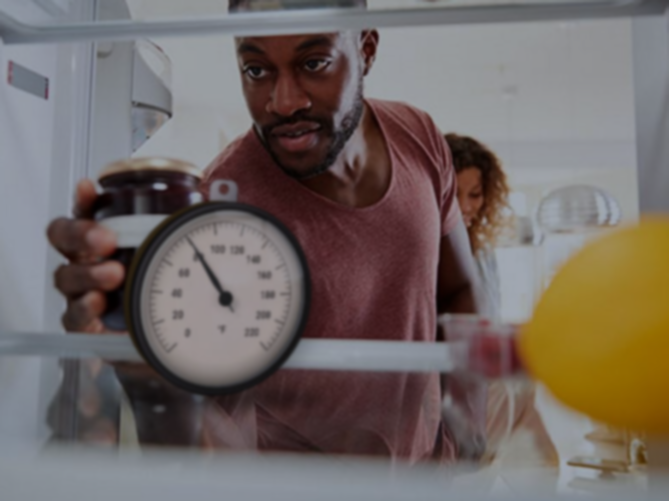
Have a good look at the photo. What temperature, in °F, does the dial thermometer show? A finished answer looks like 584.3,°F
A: 80,°F
